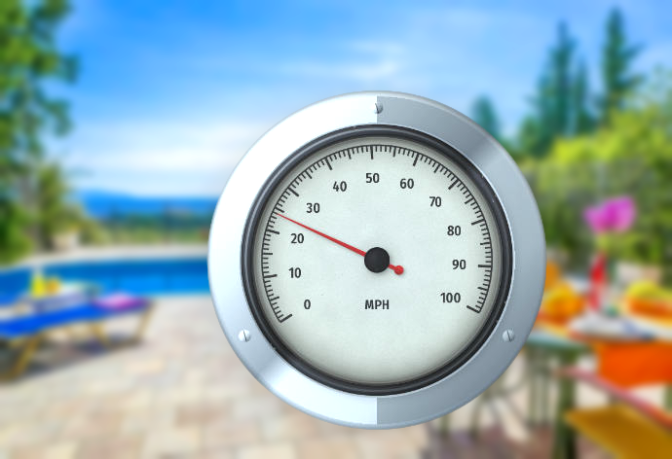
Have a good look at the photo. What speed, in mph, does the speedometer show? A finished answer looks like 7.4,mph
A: 24,mph
